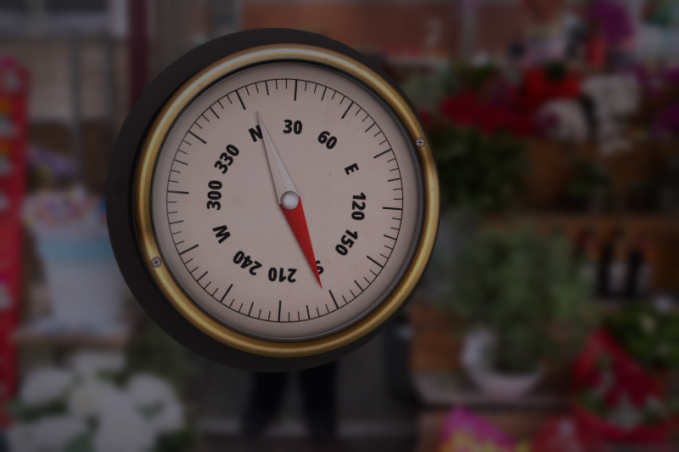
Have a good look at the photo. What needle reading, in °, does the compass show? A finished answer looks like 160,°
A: 185,°
